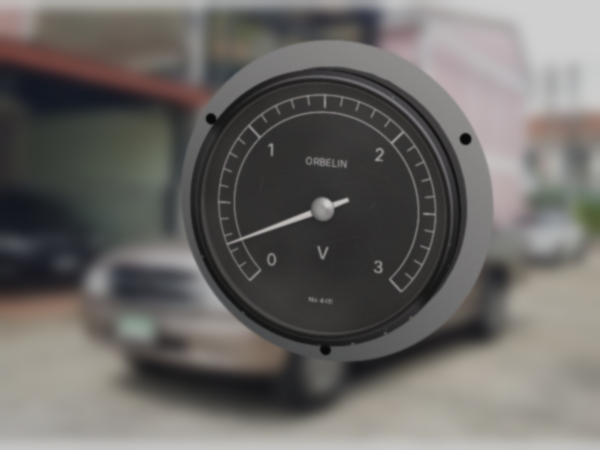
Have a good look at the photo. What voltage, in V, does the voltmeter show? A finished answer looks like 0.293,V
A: 0.25,V
